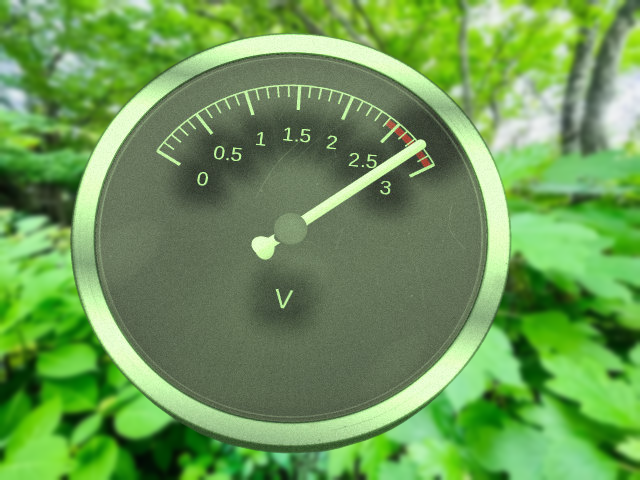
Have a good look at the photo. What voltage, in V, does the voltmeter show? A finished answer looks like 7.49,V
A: 2.8,V
